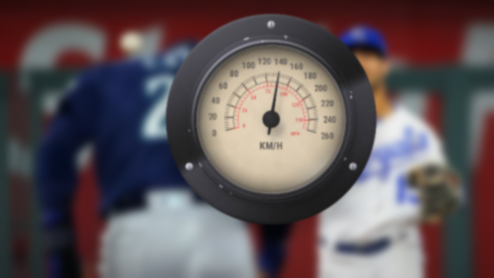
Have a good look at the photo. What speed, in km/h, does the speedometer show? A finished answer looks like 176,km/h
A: 140,km/h
